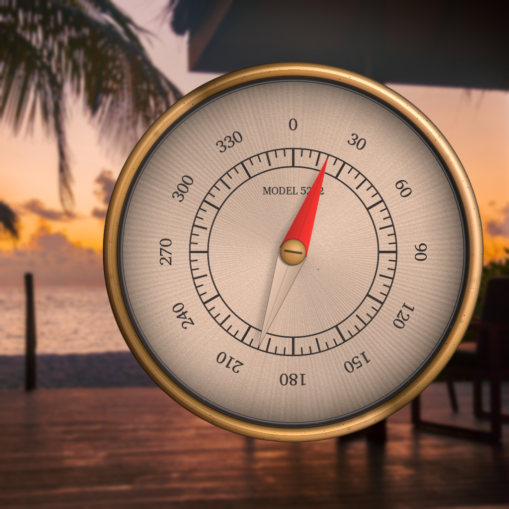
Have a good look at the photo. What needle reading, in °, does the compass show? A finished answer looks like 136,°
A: 20,°
